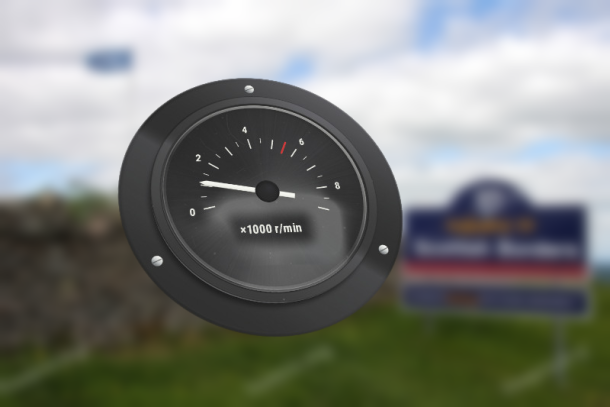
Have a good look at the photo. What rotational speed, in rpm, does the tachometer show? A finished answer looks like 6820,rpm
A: 1000,rpm
